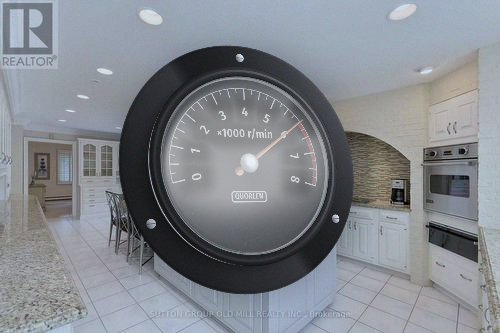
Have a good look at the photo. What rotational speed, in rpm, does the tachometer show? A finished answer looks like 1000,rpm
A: 6000,rpm
